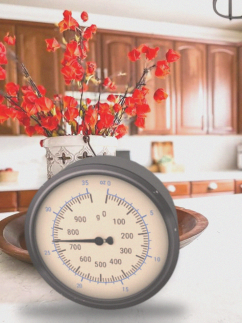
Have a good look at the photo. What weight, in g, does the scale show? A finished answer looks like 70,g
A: 750,g
